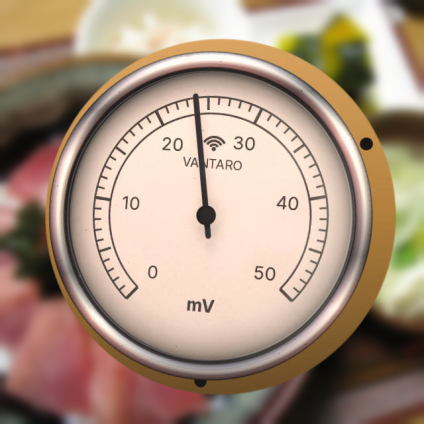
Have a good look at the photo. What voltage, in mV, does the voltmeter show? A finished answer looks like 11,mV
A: 24,mV
